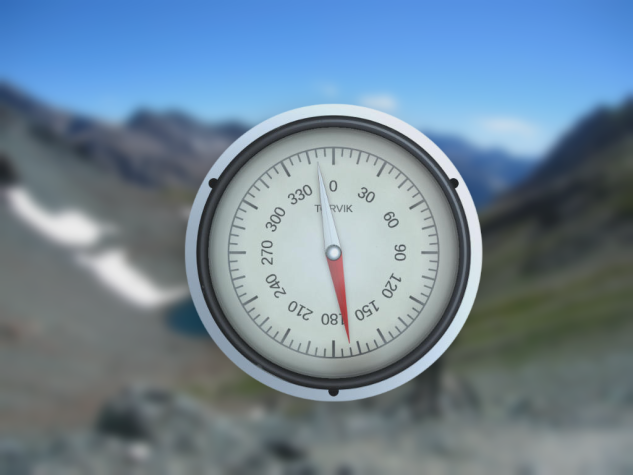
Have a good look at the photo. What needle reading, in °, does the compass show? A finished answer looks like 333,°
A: 170,°
